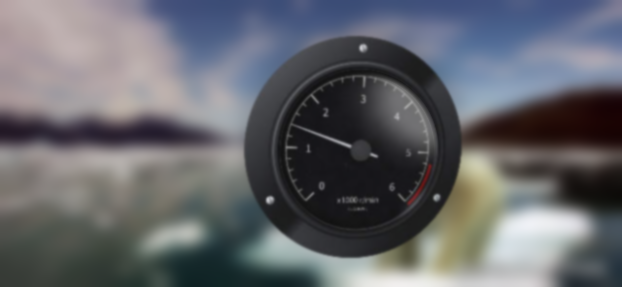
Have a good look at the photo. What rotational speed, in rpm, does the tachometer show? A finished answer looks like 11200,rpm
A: 1400,rpm
